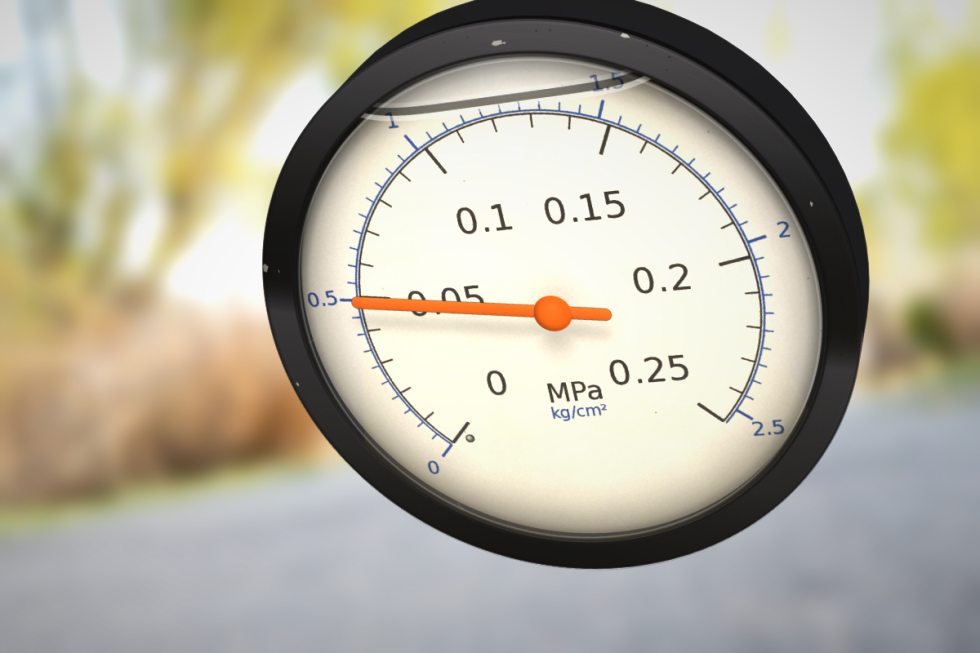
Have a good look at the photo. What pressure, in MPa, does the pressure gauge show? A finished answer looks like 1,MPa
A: 0.05,MPa
